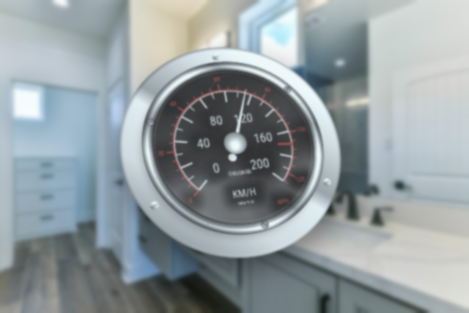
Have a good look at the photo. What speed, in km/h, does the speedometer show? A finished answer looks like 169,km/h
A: 115,km/h
